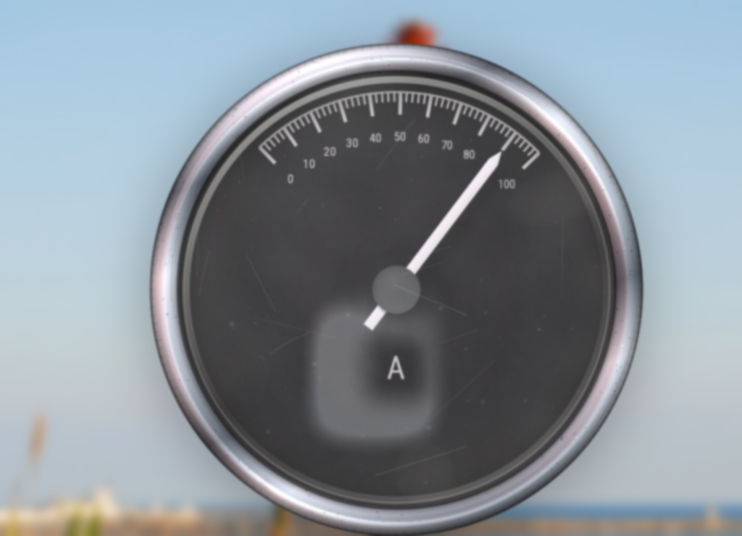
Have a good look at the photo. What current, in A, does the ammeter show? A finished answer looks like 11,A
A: 90,A
